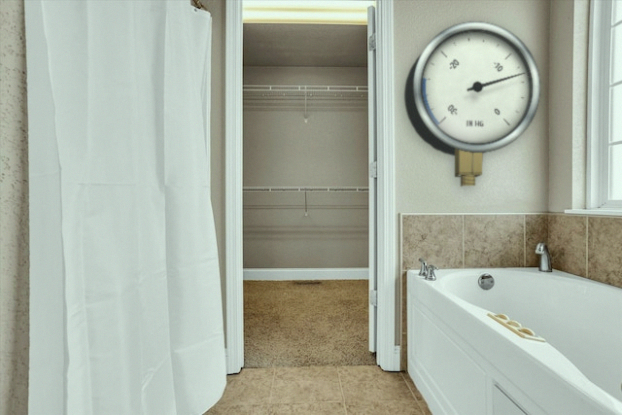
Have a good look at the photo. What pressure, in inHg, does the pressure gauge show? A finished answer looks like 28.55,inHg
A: -7,inHg
